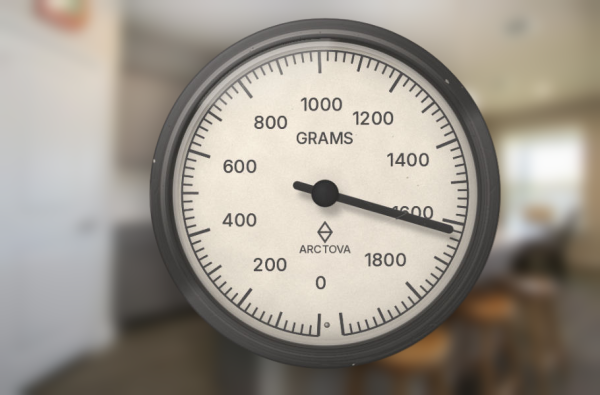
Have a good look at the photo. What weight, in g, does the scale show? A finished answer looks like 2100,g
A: 1620,g
